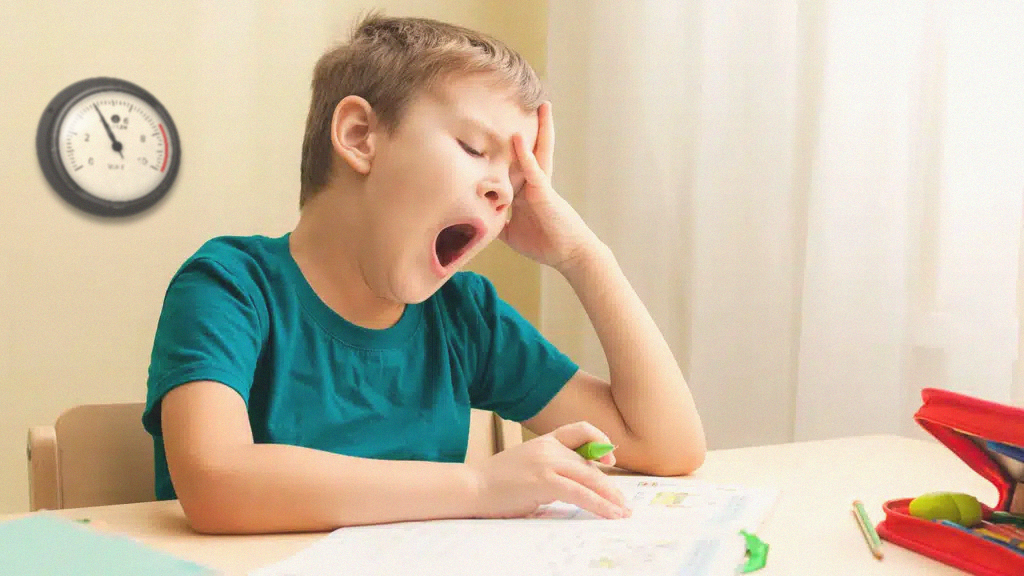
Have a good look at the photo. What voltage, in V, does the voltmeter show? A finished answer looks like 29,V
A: 4,V
